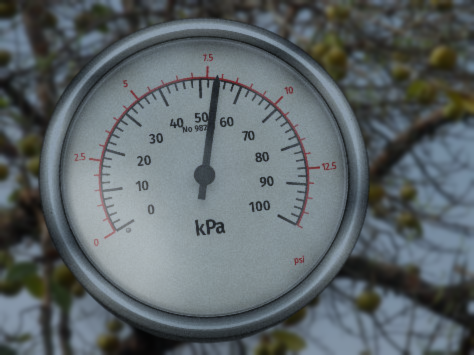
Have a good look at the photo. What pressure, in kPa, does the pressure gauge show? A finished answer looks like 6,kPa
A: 54,kPa
